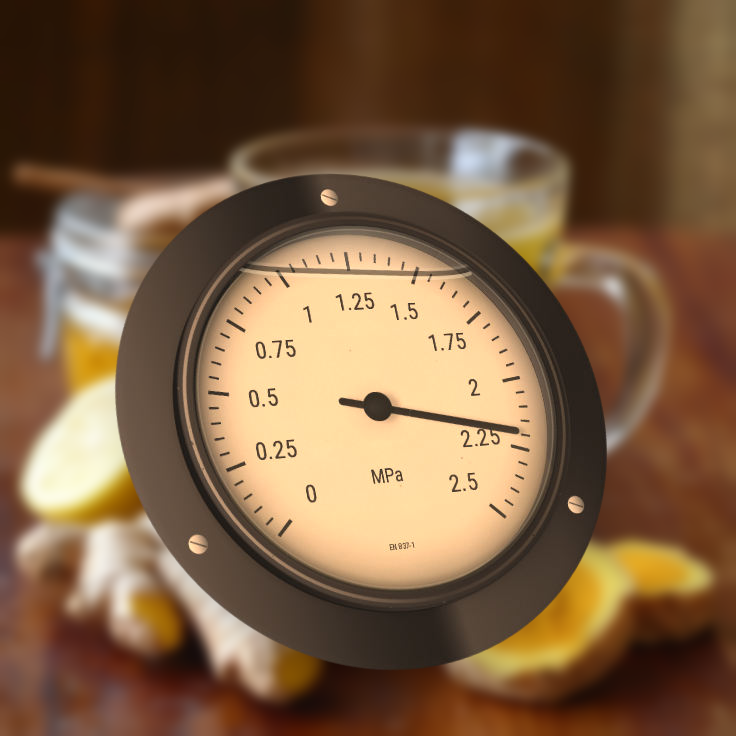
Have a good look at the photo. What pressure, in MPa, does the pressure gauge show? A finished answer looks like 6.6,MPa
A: 2.2,MPa
